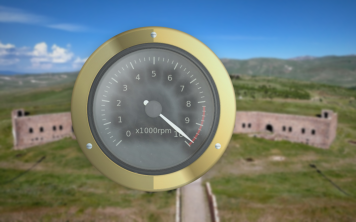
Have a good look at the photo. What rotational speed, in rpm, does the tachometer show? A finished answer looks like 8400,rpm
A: 9800,rpm
